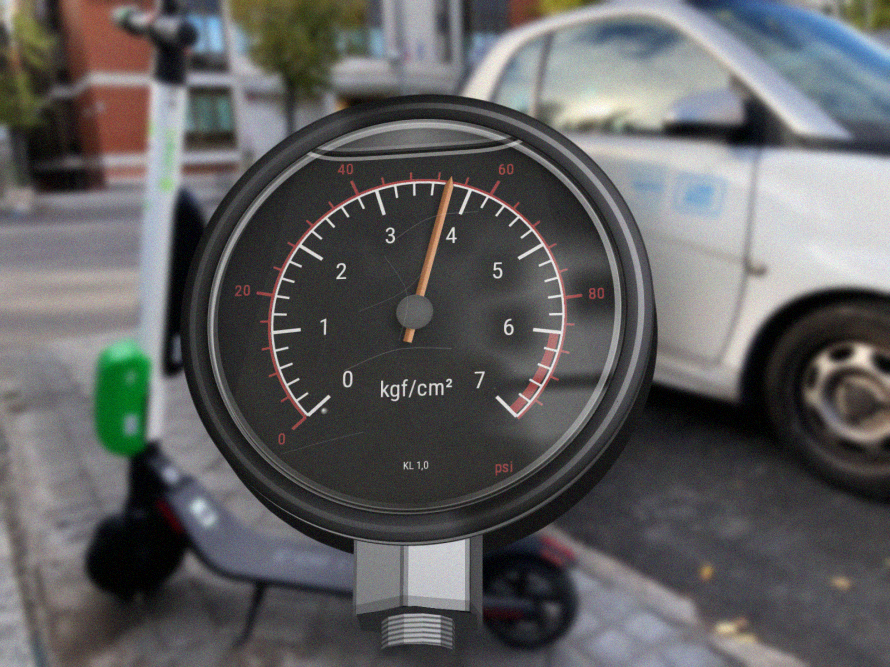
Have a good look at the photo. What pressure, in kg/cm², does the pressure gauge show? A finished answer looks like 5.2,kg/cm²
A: 3.8,kg/cm²
